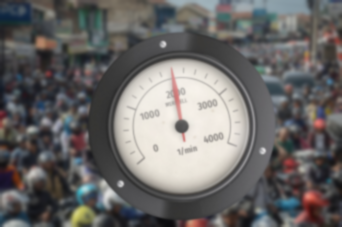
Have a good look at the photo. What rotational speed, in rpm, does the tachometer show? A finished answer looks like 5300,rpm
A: 2000,rpm
